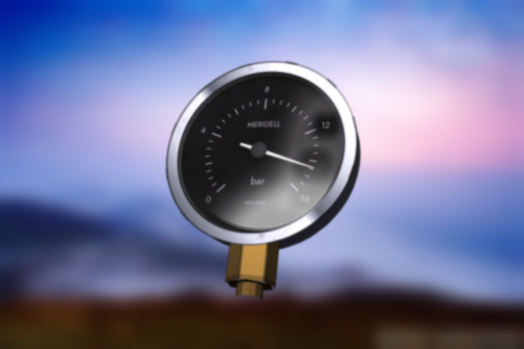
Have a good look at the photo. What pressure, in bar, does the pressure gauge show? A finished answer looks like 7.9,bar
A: 14.5,bar
